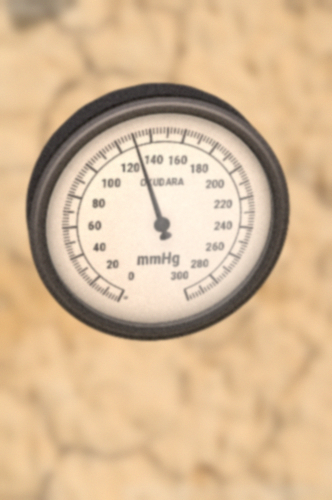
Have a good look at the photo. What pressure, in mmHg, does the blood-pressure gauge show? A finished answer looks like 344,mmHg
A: 130,mmHg
